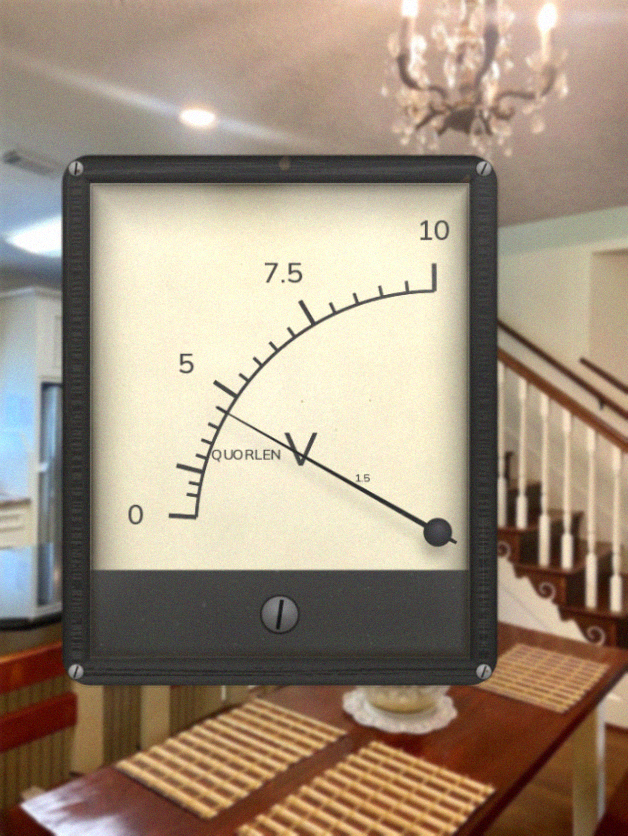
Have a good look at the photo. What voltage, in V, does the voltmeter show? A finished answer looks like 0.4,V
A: 4.5,V
